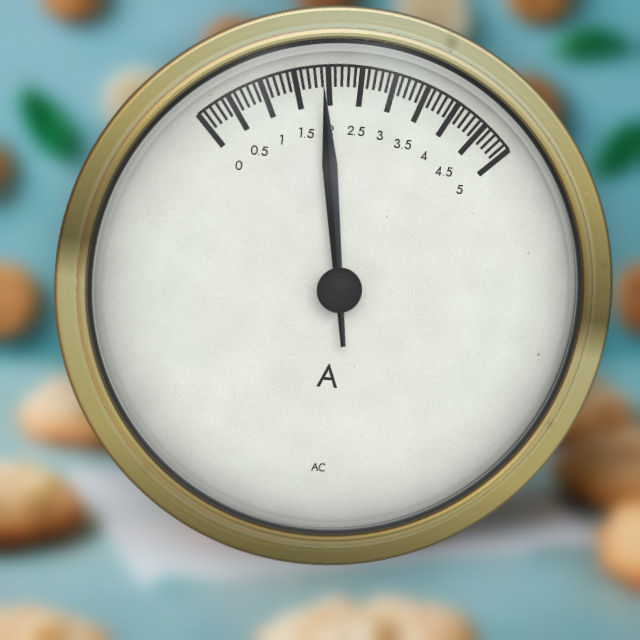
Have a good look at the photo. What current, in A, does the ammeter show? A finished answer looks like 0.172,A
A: 1.9,A
